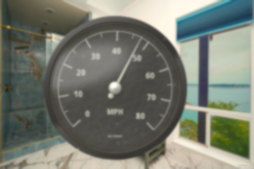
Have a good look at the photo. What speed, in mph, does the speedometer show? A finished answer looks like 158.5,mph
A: 47.5,mph
